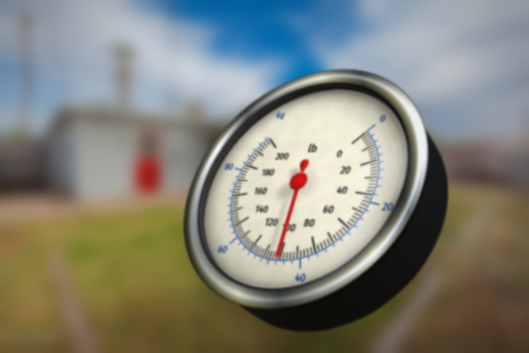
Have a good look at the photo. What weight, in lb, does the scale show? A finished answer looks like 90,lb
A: 100,lb
